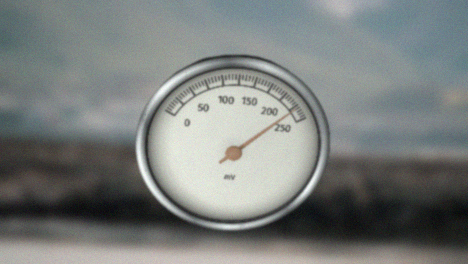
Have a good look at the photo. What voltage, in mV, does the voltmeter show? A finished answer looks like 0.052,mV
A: 225,mV
